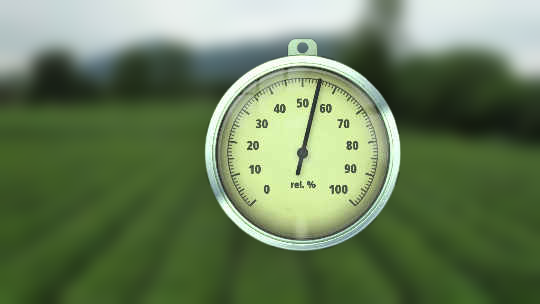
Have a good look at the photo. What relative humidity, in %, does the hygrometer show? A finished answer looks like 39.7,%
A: 55,%
